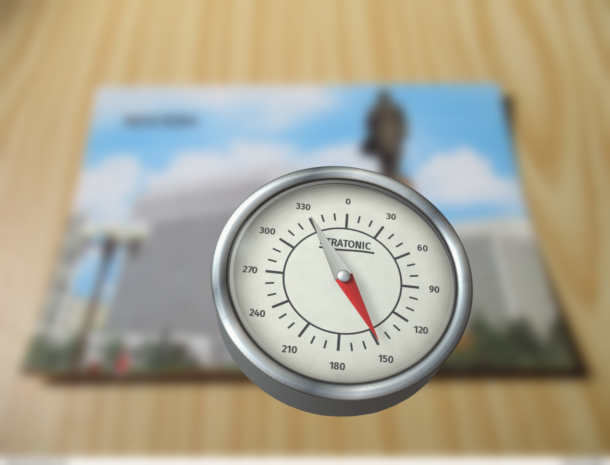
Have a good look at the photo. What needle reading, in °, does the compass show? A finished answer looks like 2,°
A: 150,°
